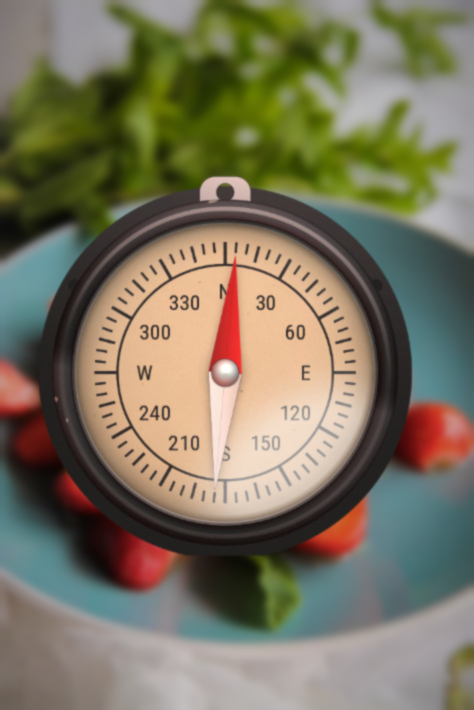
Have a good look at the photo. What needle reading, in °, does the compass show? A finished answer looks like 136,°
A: 5,°
